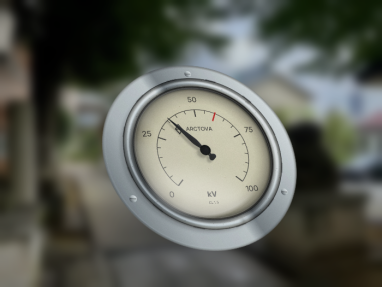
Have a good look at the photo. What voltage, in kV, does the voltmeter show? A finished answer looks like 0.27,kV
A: 35,kV
